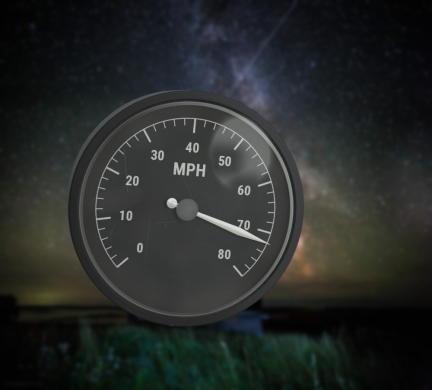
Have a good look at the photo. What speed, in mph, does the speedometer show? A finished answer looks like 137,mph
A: 72,mph
